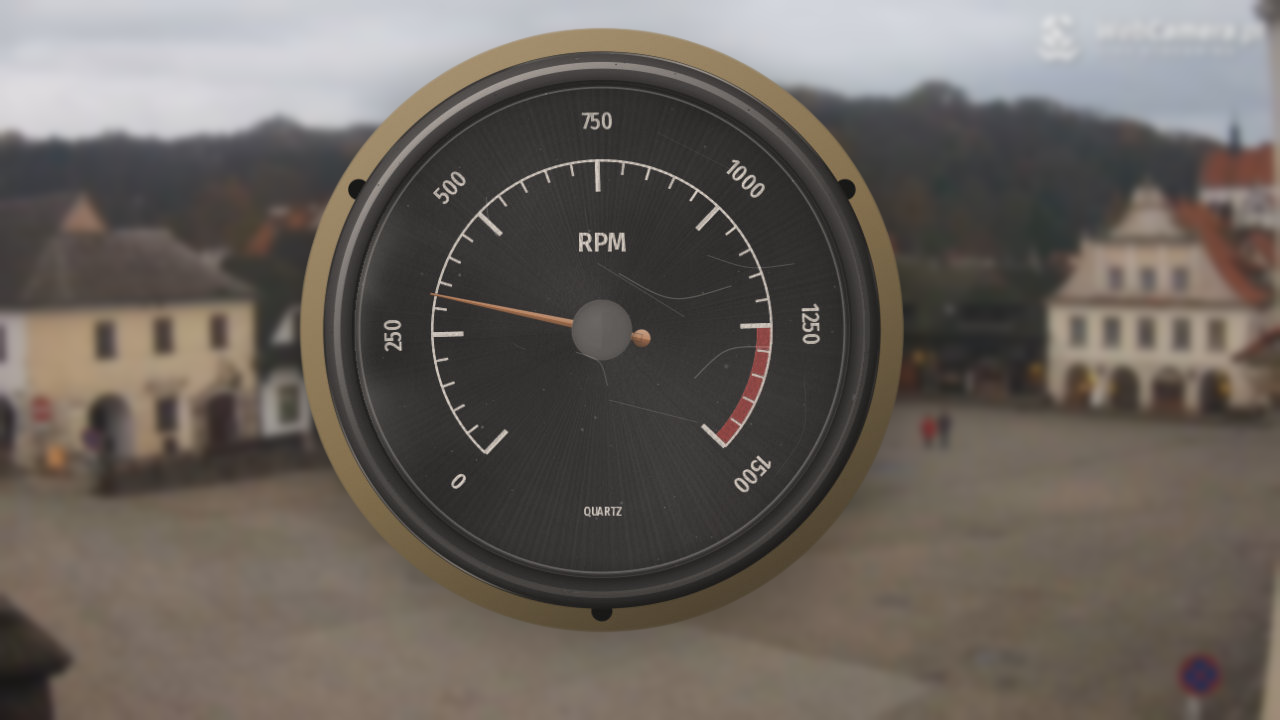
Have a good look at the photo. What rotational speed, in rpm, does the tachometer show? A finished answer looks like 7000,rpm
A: 325,rpm
